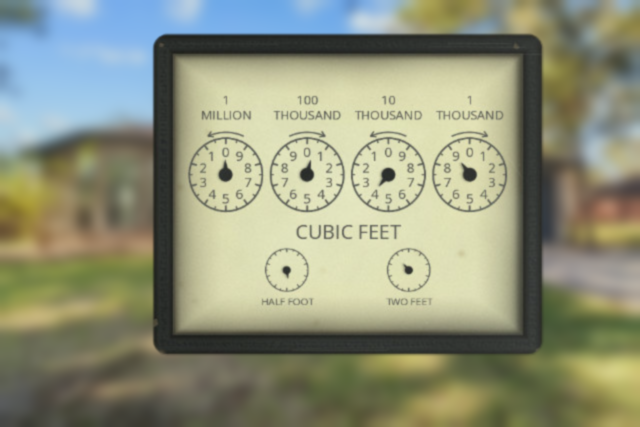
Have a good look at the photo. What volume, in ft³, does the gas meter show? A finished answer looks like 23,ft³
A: 3900,ft³
